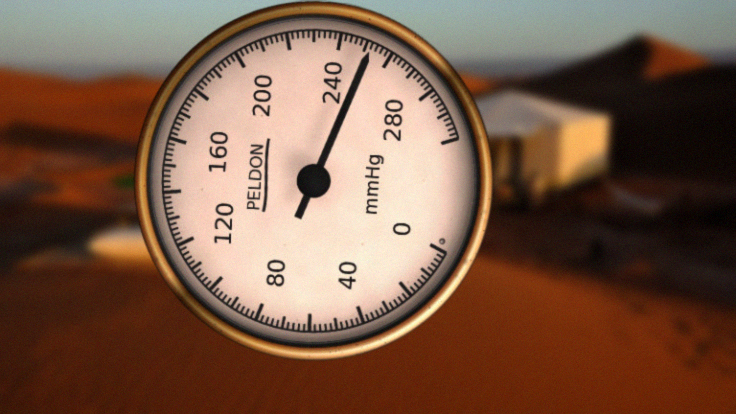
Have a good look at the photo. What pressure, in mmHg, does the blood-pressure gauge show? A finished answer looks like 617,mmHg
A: 252,mmHg
